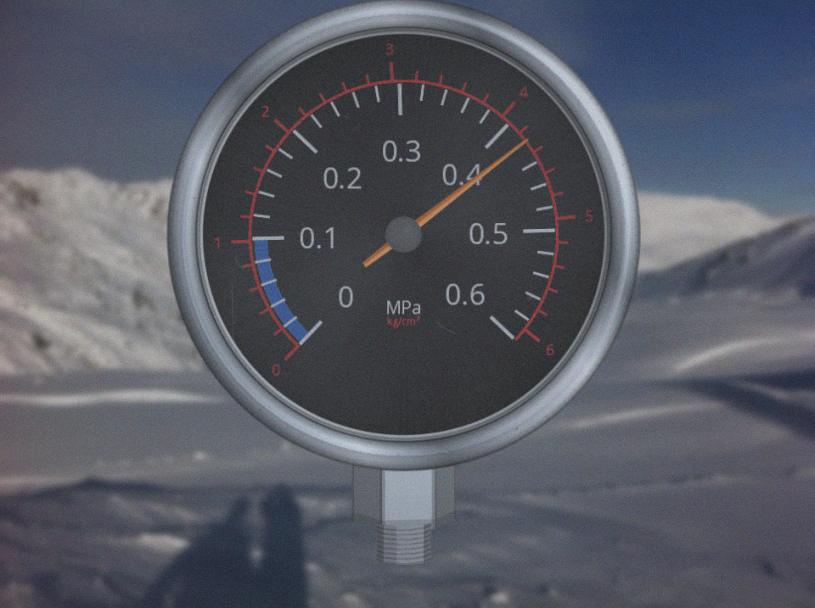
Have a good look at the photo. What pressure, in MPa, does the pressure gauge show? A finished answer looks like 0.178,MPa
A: 0.42,MPa
